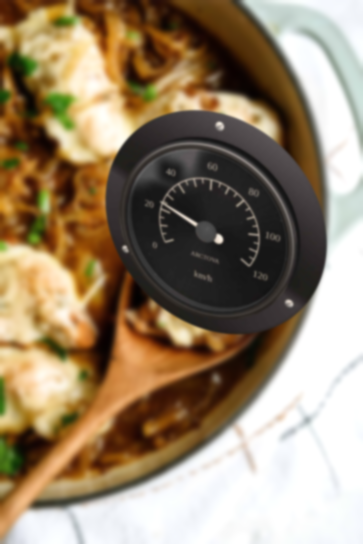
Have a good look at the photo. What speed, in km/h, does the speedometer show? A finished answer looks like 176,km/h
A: 25,km/h
